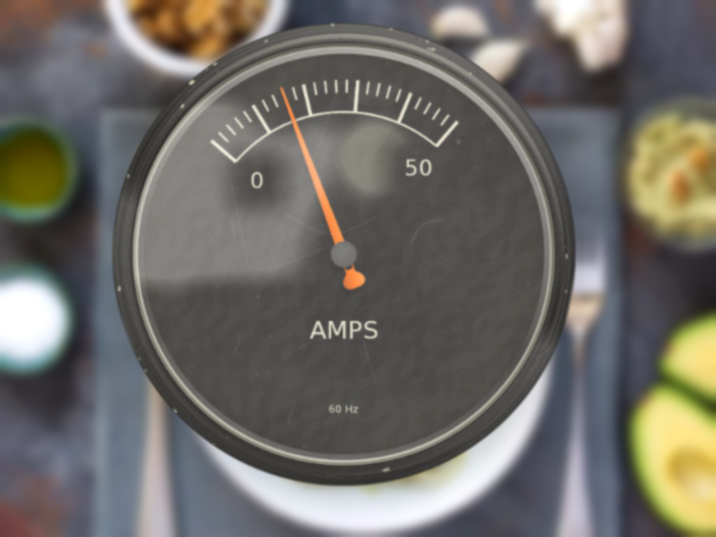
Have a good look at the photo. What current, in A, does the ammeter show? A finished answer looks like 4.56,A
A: 16,A
